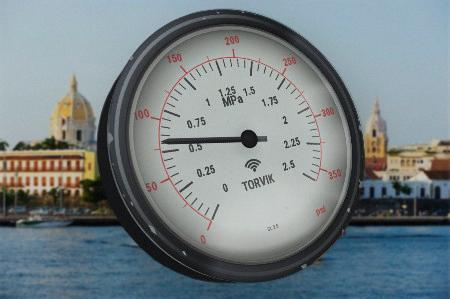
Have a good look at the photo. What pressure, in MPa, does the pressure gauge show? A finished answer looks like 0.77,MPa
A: 0.55,MPa
